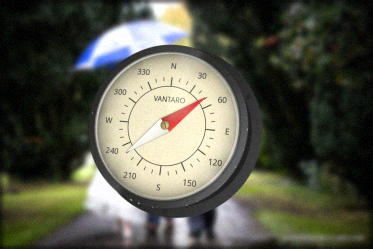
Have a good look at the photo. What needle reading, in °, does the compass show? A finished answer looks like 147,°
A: 50,°
